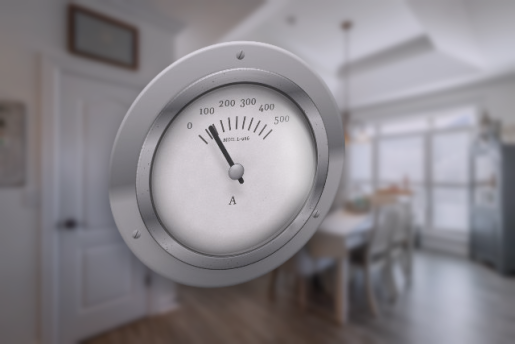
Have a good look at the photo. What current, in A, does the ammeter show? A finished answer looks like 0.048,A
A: 75,A
